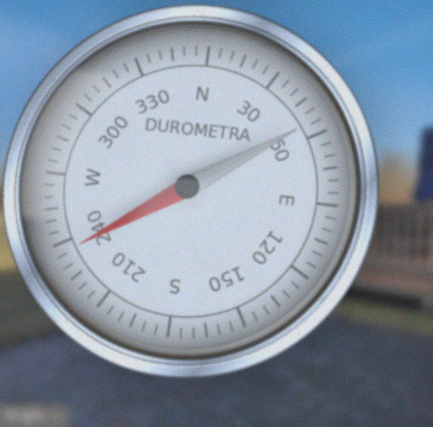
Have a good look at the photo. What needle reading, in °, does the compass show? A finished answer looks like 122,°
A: 235,°
